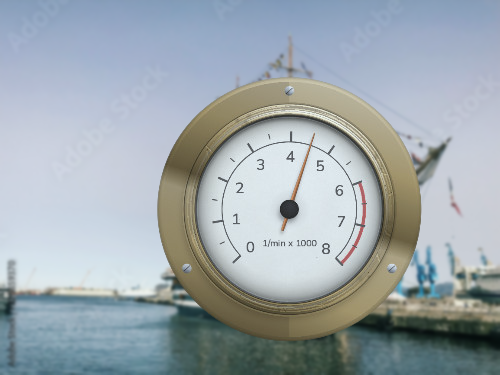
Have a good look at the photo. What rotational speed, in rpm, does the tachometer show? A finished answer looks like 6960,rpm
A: 4500,rpm
